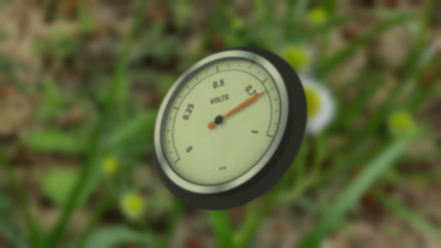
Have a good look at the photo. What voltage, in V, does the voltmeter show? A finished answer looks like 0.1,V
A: 0.8,V
